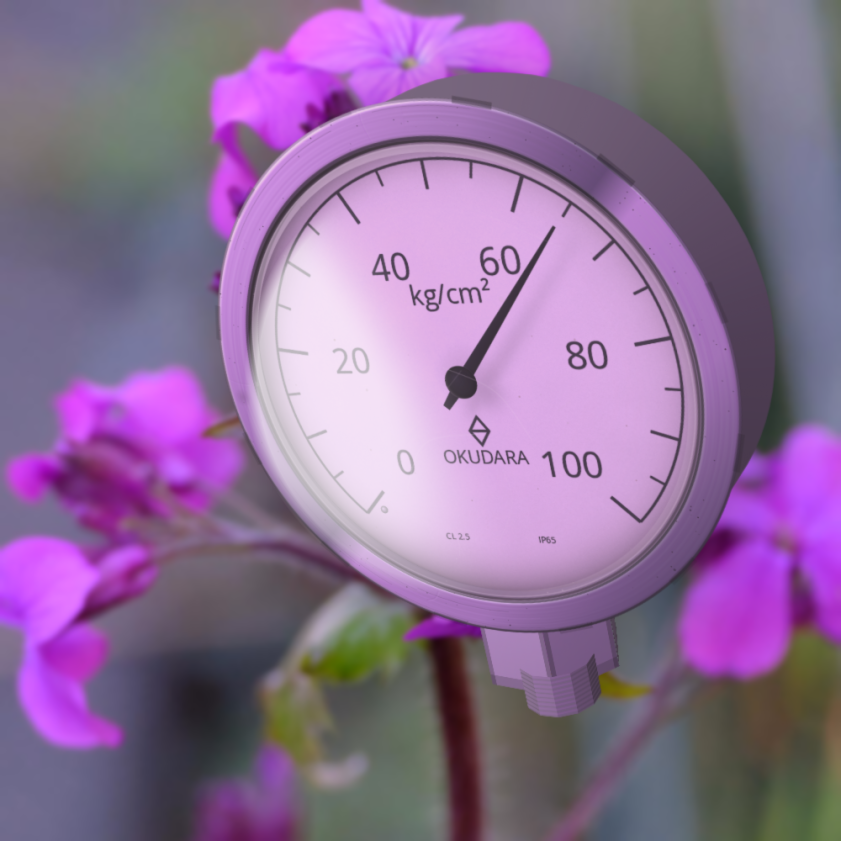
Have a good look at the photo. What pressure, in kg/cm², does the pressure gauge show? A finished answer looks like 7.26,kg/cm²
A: 65,kg/cm²
